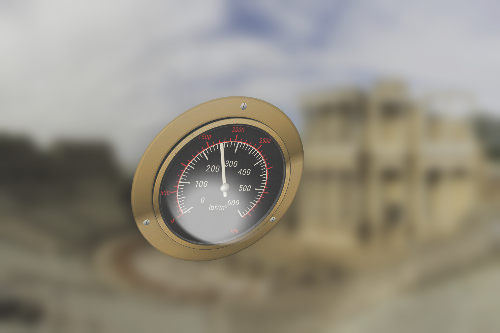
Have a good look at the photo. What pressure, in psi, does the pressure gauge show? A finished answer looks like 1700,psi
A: 250,psi
